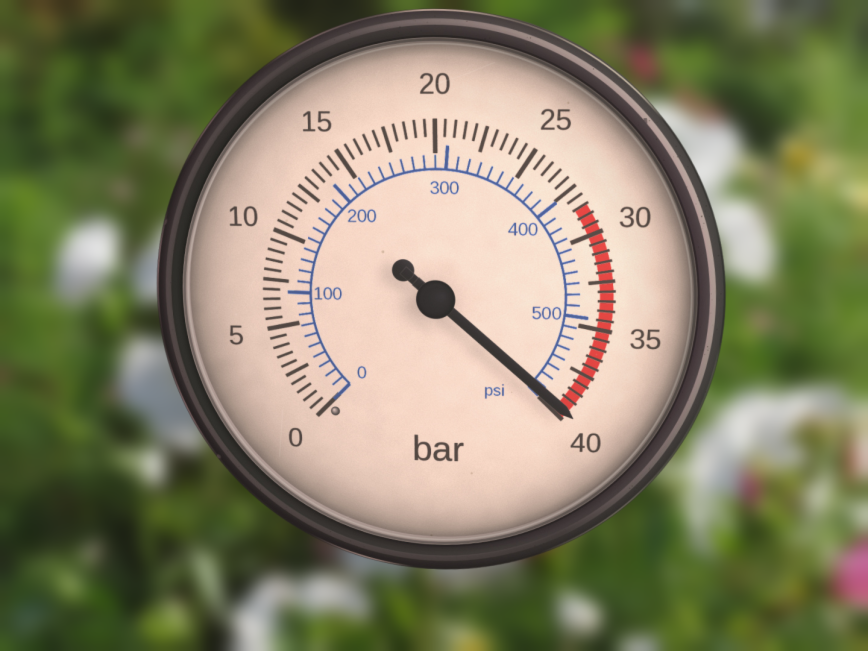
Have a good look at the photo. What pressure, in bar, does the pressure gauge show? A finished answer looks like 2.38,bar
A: 39.5,bar
